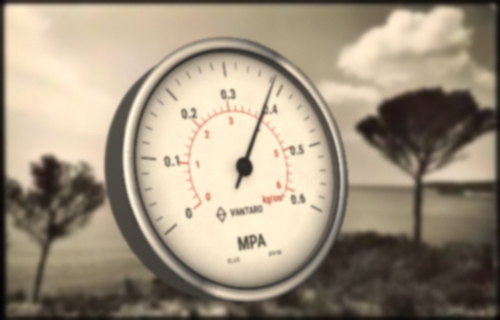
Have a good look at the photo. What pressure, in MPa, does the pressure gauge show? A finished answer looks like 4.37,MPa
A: 0.38,MPa
